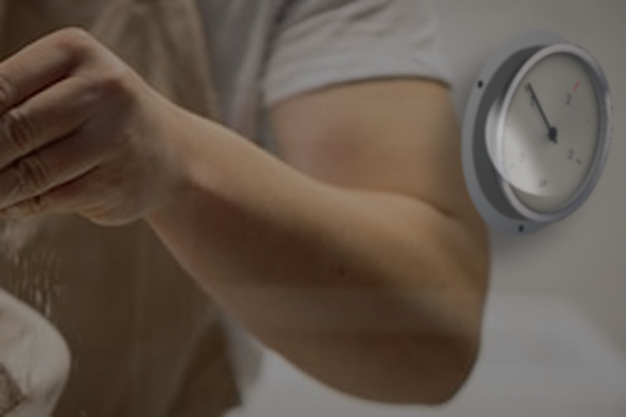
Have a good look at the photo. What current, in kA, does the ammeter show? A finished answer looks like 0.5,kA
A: 1,kA
